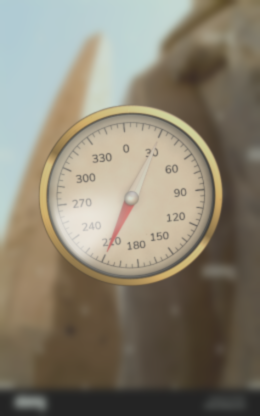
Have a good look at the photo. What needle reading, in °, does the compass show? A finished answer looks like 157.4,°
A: 210,°
